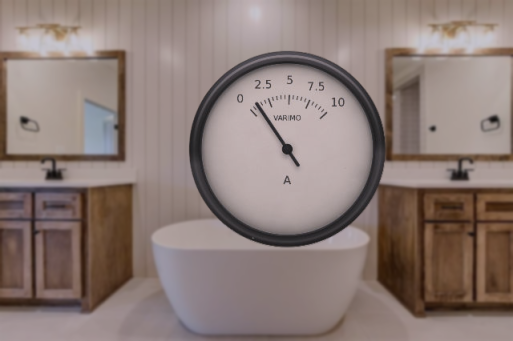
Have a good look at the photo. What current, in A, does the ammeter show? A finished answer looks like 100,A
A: 1,A
